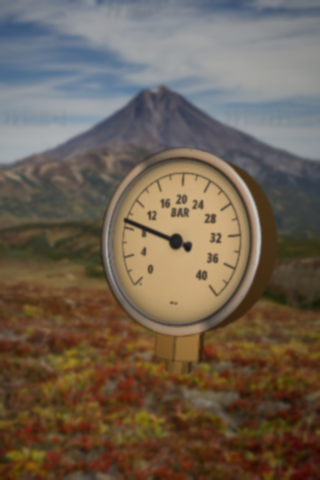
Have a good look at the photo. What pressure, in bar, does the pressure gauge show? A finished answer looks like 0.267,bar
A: 9,bar
